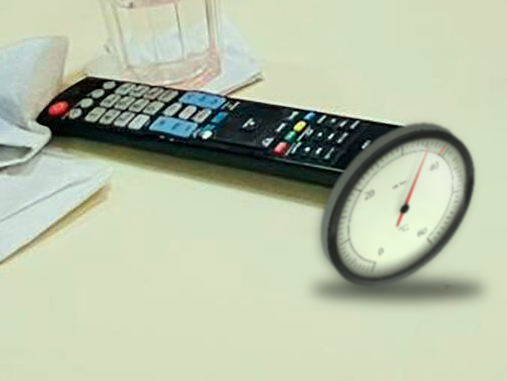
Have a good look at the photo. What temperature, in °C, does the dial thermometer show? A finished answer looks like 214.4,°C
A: 35,°C
